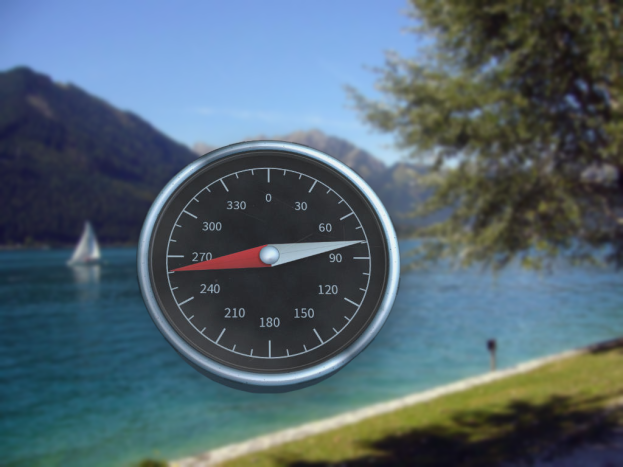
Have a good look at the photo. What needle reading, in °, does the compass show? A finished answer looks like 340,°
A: 260,°
